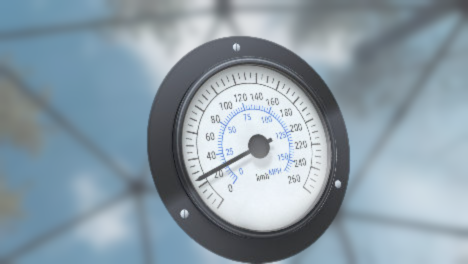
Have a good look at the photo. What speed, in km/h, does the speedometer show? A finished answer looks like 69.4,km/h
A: 25,km/h
